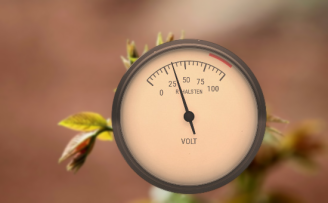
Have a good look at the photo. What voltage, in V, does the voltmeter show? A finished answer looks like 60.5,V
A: 35,V
